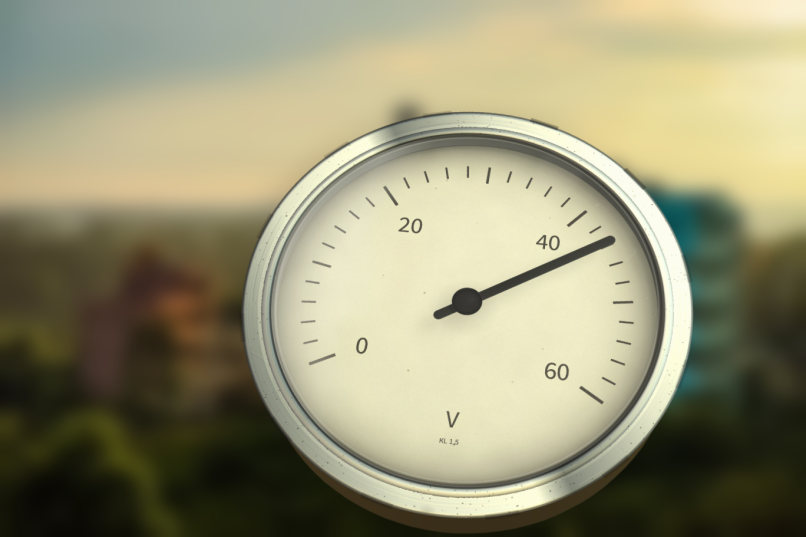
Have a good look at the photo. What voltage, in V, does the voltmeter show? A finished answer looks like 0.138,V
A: 44,V
